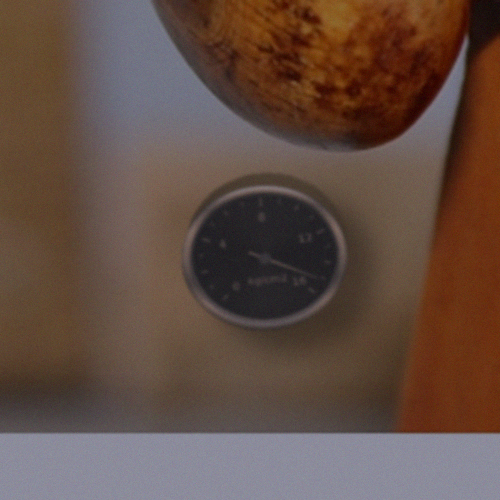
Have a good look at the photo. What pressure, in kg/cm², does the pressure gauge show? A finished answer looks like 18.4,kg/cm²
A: 15,kg/cm²
